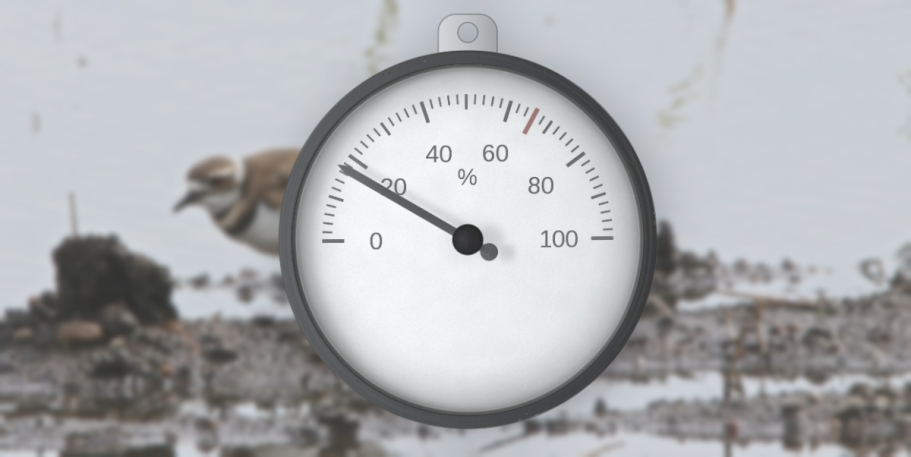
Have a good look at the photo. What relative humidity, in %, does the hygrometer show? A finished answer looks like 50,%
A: 17,%
